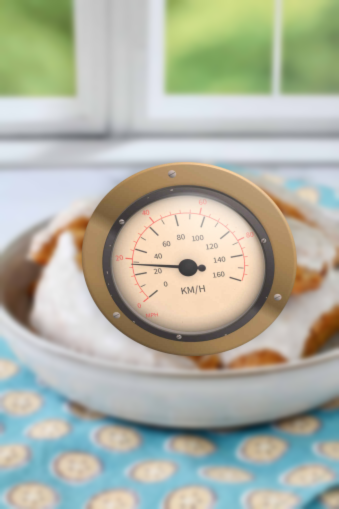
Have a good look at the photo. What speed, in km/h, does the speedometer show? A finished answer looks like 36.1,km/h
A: 30,km/h
